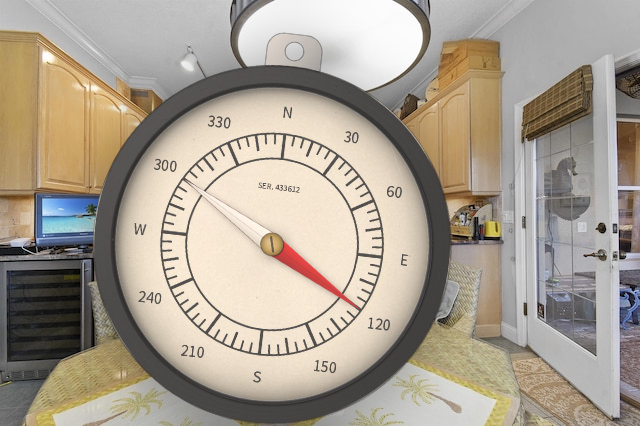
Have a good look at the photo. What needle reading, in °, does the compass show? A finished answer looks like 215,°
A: 120,°
